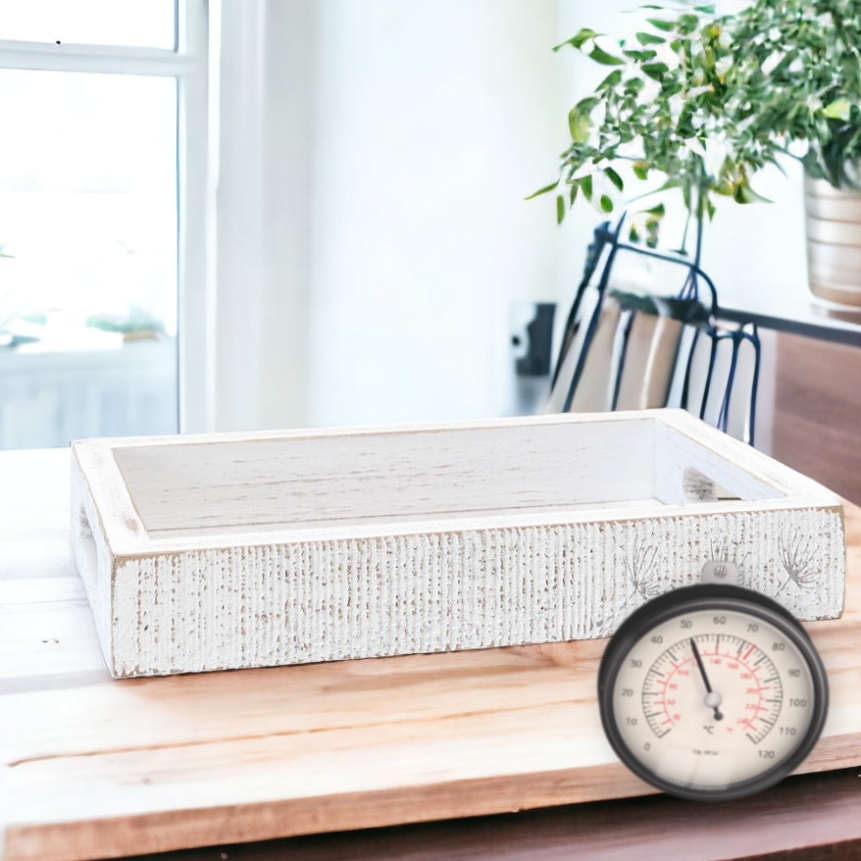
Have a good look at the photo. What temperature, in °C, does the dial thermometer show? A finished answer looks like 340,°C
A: 50,°C
